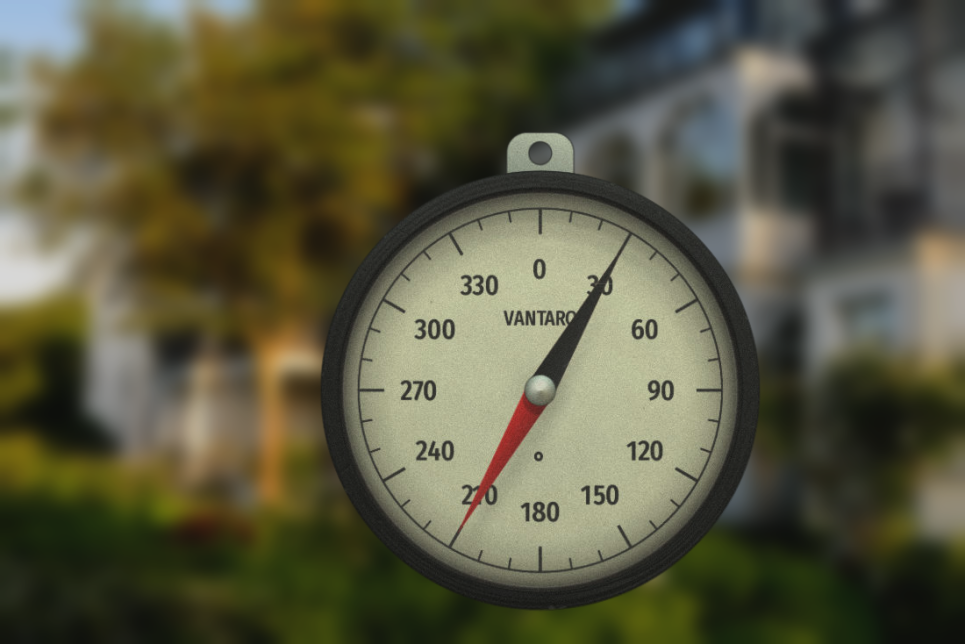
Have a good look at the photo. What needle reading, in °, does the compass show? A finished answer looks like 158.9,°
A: 210,°
